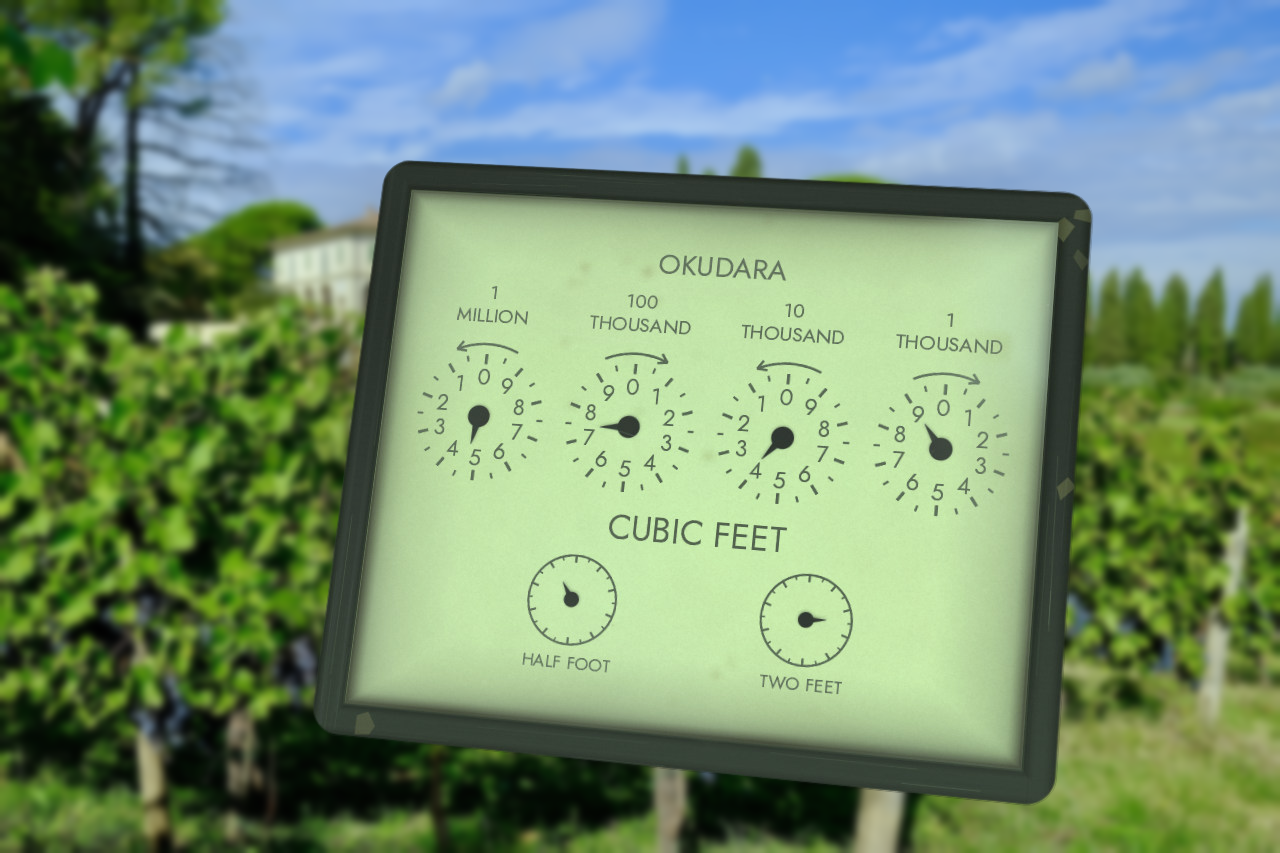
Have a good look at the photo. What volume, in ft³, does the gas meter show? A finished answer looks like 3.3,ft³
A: 473900,ft³
